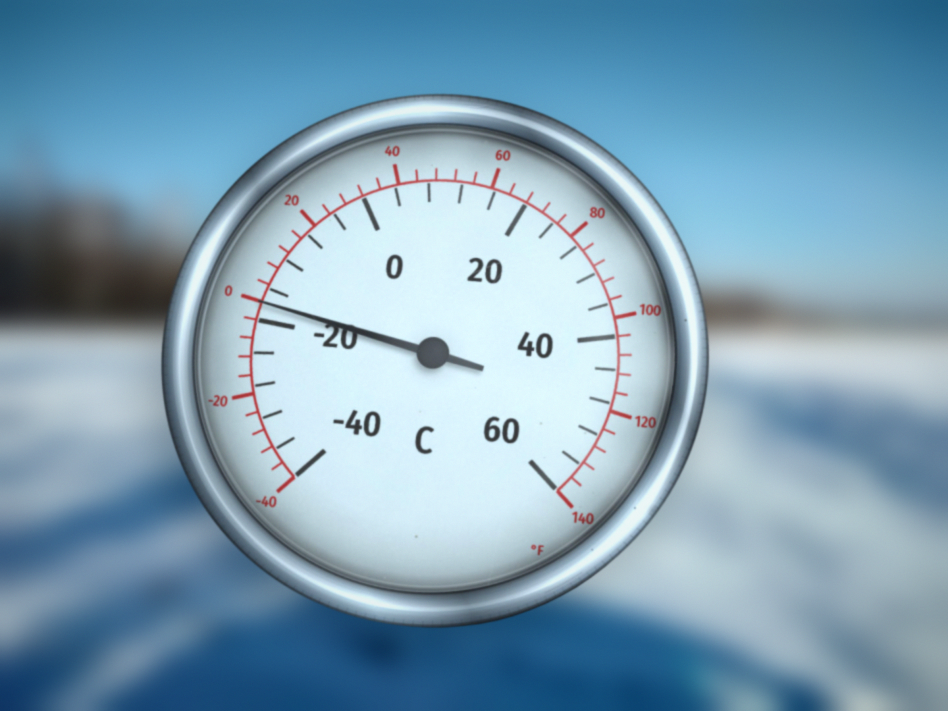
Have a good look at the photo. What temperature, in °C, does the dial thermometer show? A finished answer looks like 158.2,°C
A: -18,°C
